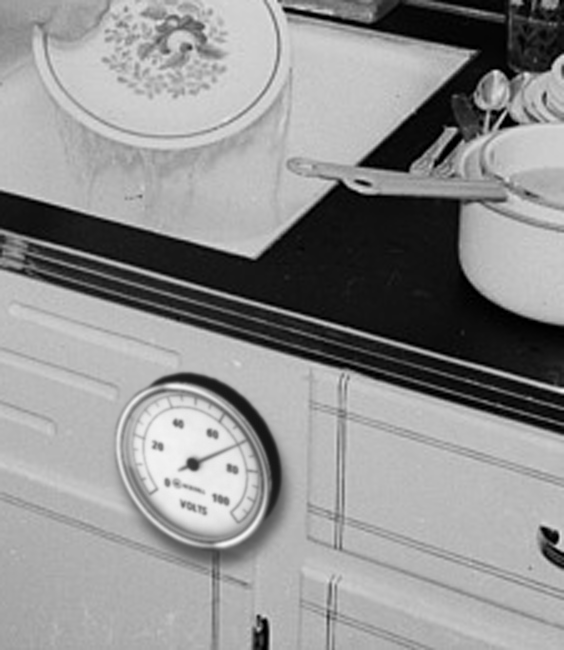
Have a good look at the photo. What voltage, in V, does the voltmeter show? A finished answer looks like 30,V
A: 70,V
